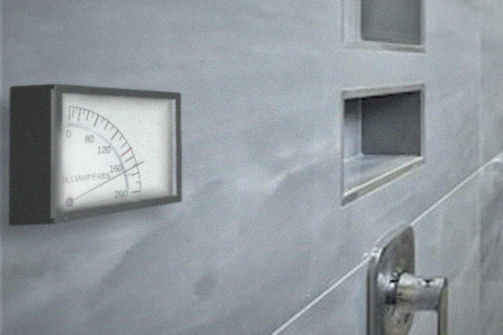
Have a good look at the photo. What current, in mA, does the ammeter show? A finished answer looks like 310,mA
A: 170,mA
